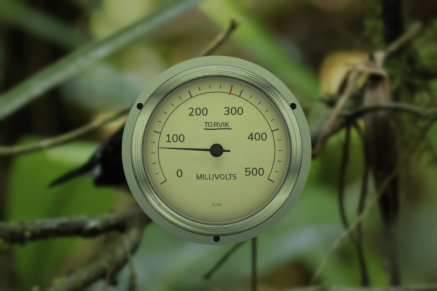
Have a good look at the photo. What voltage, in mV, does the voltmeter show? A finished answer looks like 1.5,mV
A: 70,mV
